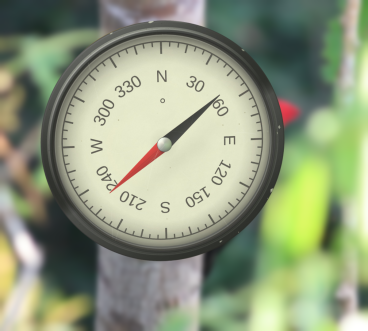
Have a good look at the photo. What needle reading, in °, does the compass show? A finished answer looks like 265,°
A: 230,°
